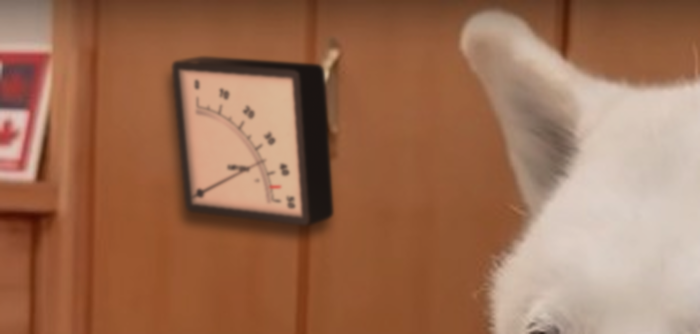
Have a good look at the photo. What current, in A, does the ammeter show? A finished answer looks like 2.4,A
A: 35,A
